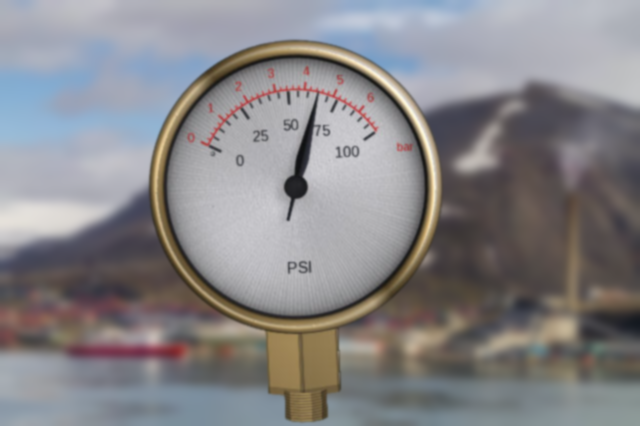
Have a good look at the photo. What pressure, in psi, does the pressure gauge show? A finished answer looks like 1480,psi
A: 65,psi
